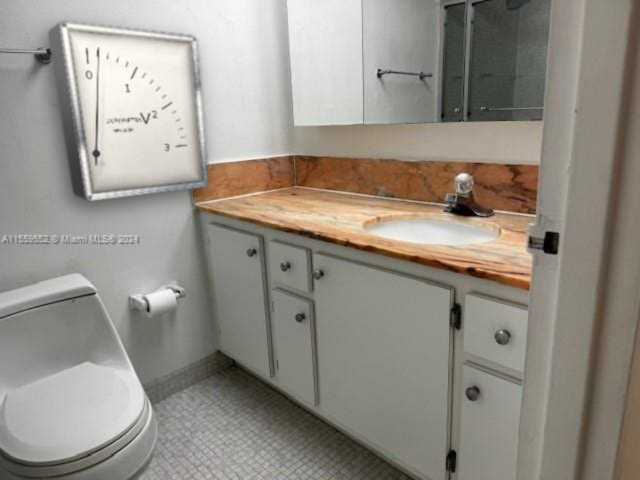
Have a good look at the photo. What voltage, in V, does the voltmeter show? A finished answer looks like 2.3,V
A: 0.2,V
